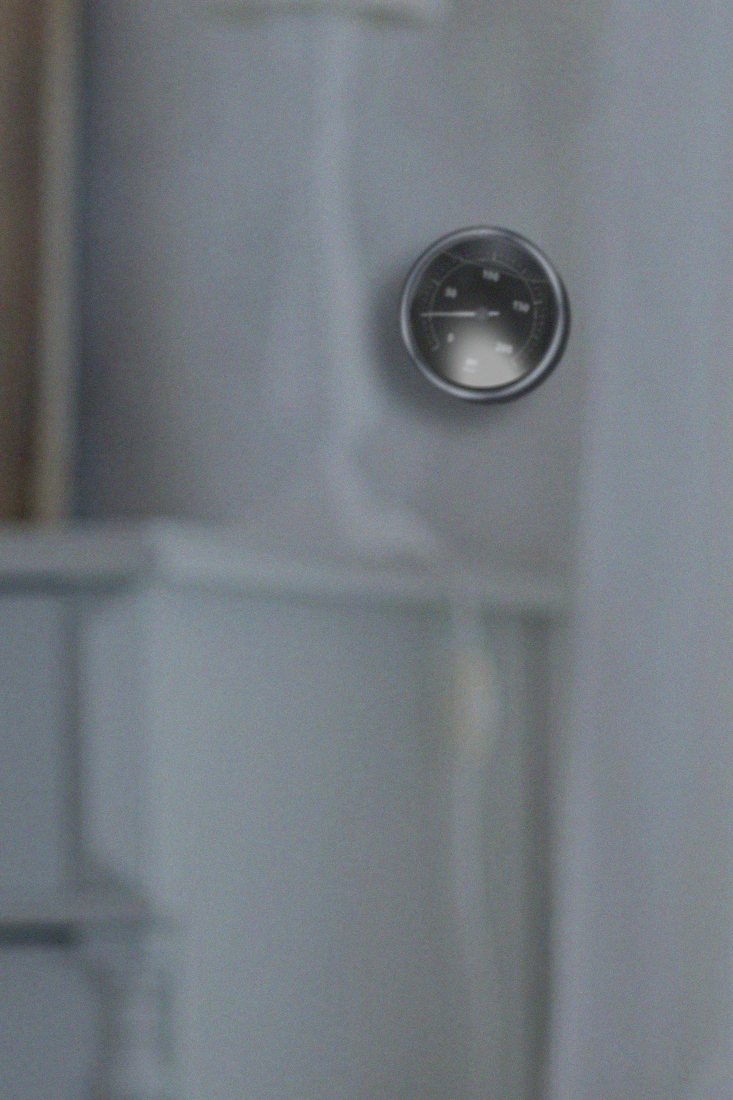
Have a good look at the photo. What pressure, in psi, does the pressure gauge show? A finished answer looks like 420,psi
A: 25,psi
